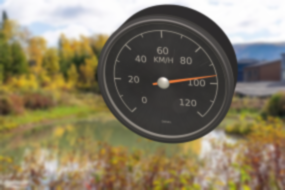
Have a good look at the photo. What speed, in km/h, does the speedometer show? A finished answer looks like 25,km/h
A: 95,km/h
